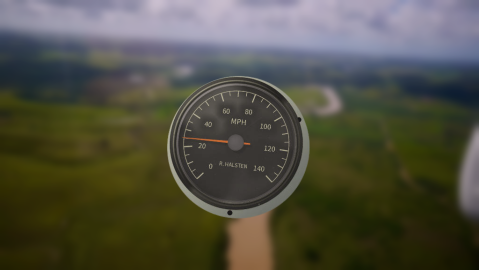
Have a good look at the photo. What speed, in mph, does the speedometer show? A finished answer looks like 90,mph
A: 25,mph
